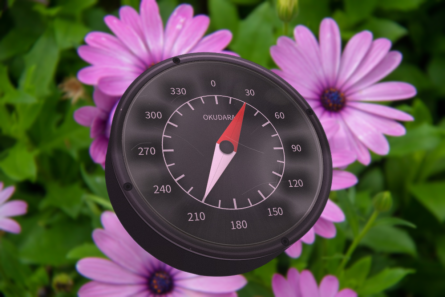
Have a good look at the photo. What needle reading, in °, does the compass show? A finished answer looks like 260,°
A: 30,°
